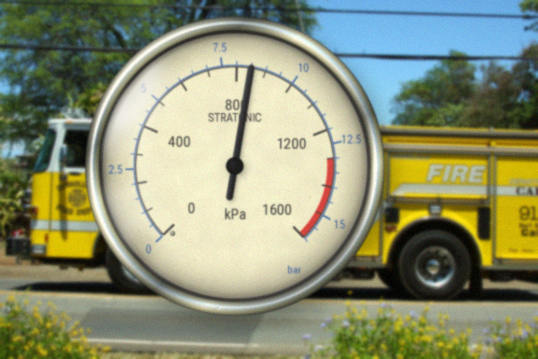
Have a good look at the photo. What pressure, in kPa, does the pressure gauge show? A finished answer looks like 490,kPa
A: 850,kPa
